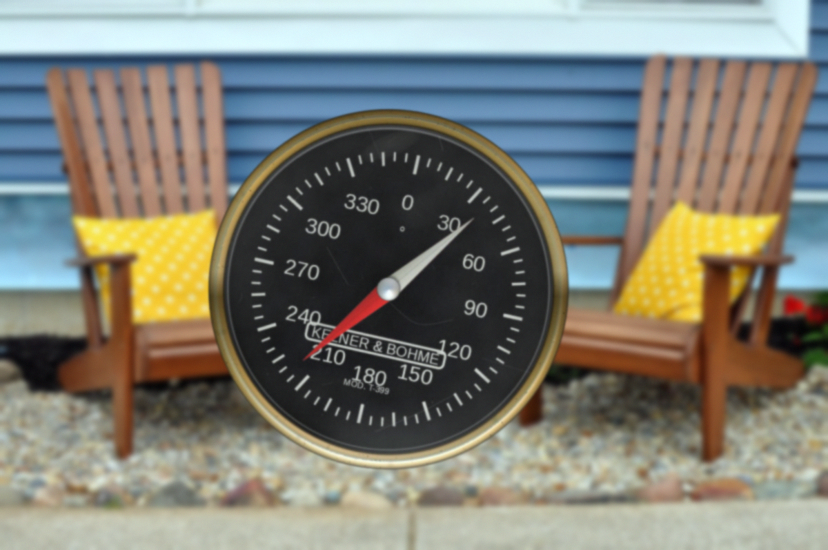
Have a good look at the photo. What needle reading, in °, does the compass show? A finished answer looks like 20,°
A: 217.5,°
